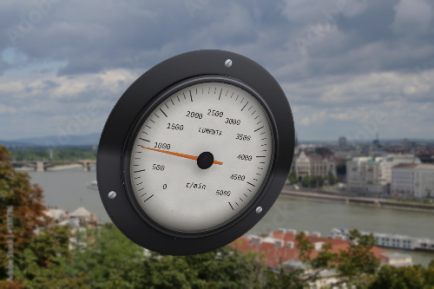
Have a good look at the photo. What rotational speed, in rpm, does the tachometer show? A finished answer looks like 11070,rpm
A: 900,rpm
